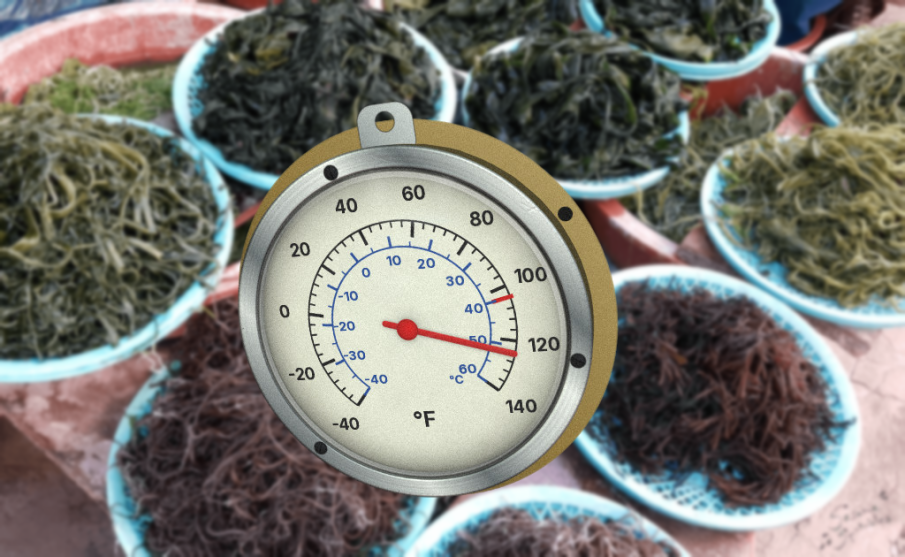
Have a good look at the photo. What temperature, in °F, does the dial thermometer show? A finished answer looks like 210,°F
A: 124,°F
